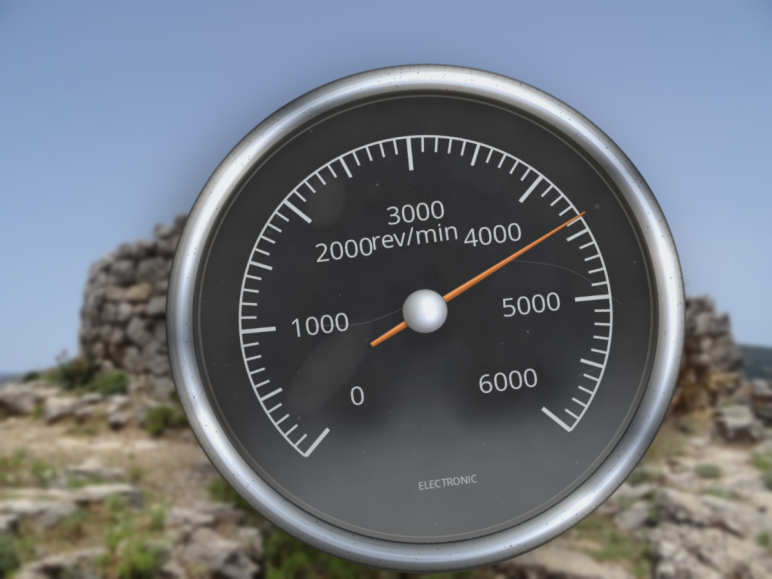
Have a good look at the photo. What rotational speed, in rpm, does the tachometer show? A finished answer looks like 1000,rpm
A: 4400,rpm
